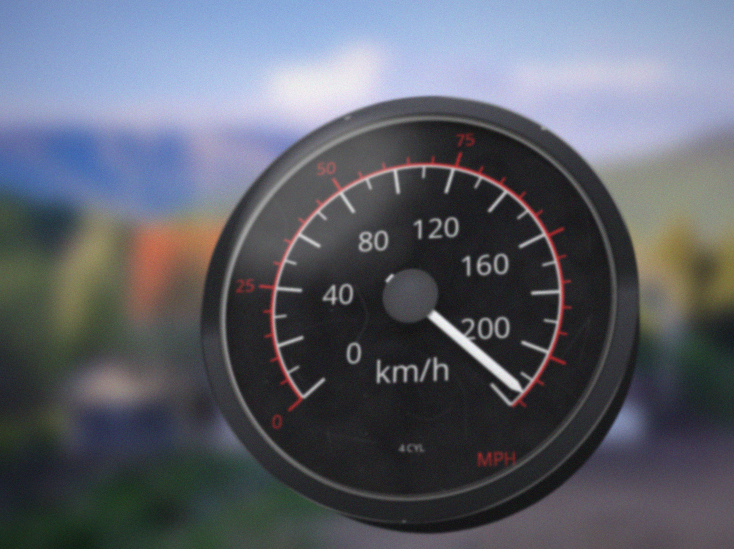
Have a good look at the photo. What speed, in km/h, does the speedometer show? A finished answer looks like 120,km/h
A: 215,km/h
